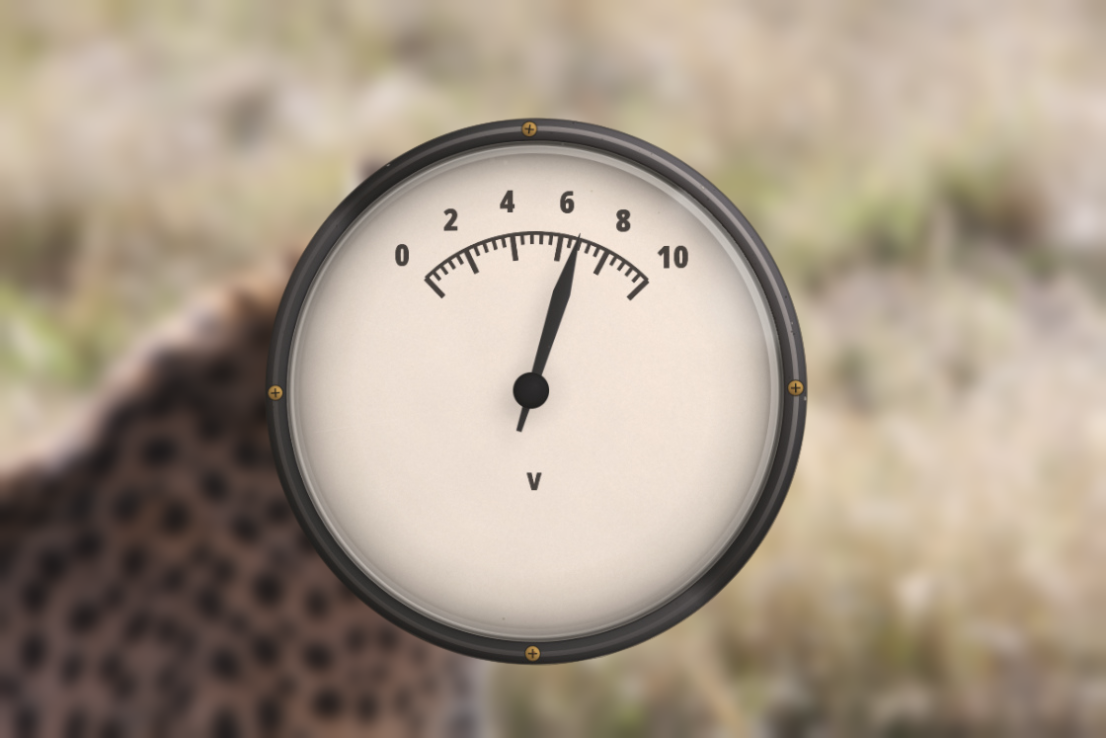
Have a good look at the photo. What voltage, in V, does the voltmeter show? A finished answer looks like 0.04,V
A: 6.8,V
